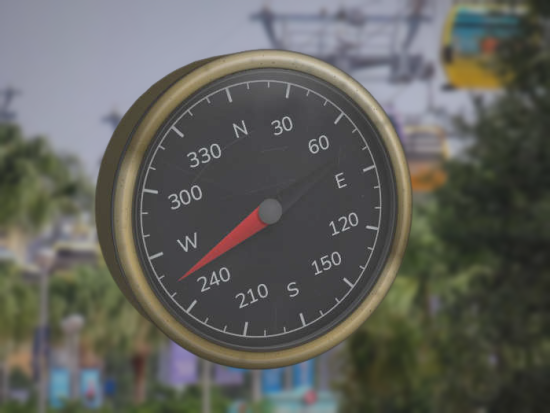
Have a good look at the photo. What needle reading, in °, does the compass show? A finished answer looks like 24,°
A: 255,°
